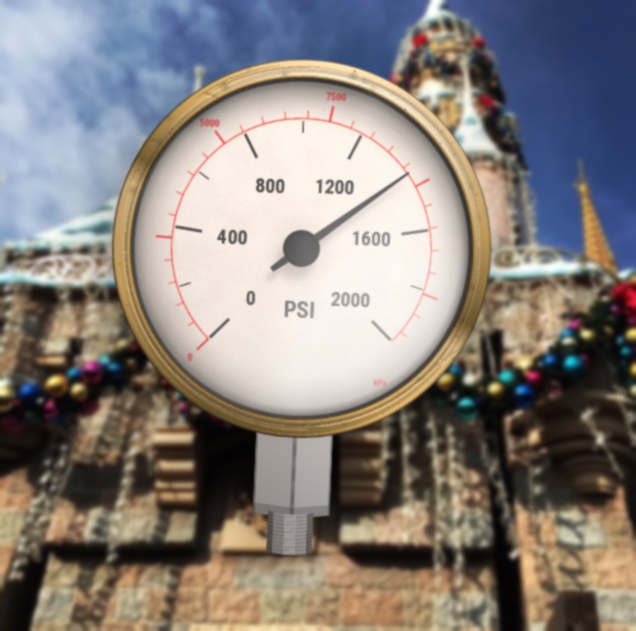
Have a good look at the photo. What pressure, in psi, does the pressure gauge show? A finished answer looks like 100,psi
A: 1400,psi
